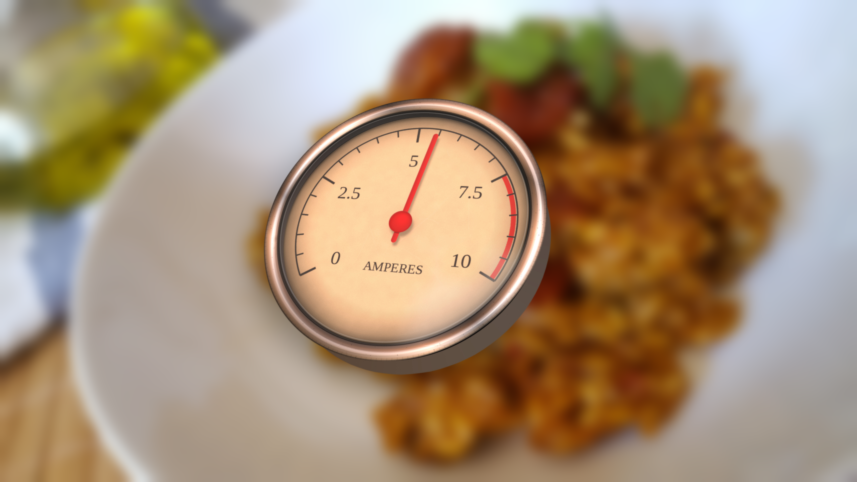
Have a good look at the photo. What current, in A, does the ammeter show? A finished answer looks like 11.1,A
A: 5.5,A
